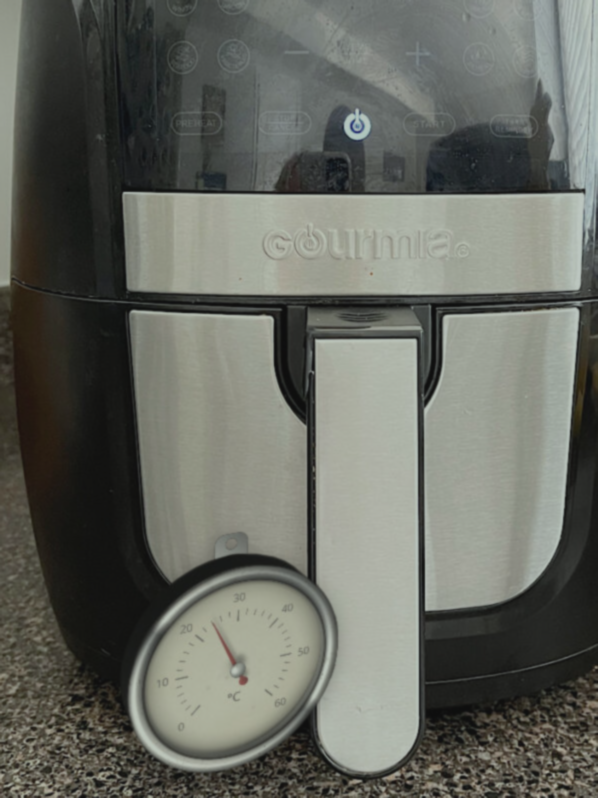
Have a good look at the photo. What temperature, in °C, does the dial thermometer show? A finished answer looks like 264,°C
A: 24,°C
